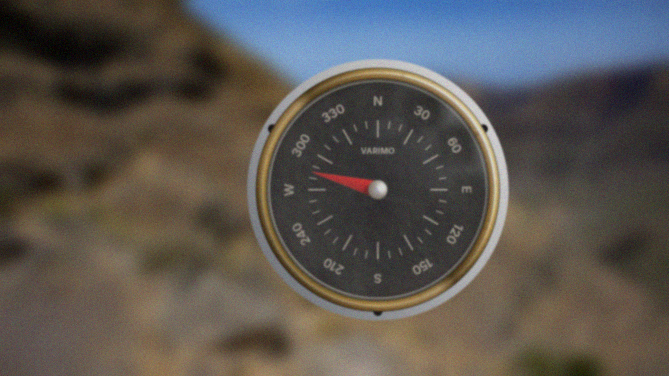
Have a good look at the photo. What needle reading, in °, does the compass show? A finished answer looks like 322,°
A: 285,°
